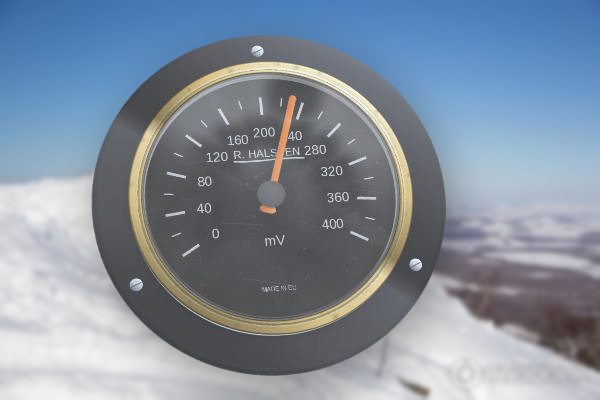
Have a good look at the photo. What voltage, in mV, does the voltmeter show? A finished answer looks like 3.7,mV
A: 230,mV
